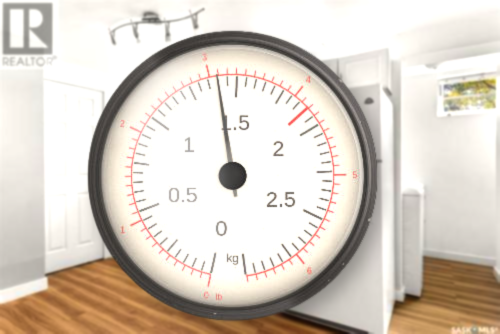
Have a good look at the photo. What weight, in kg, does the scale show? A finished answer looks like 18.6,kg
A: 1.4,kg
